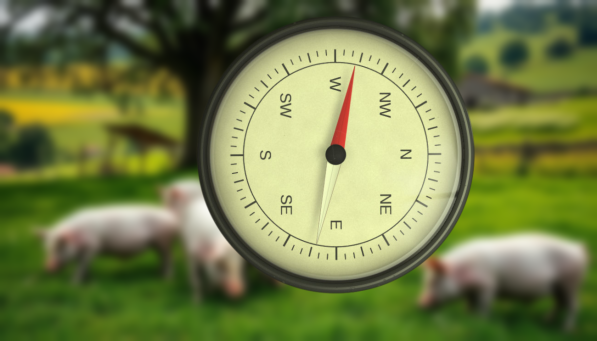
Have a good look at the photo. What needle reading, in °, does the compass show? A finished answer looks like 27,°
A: 282.5,°
